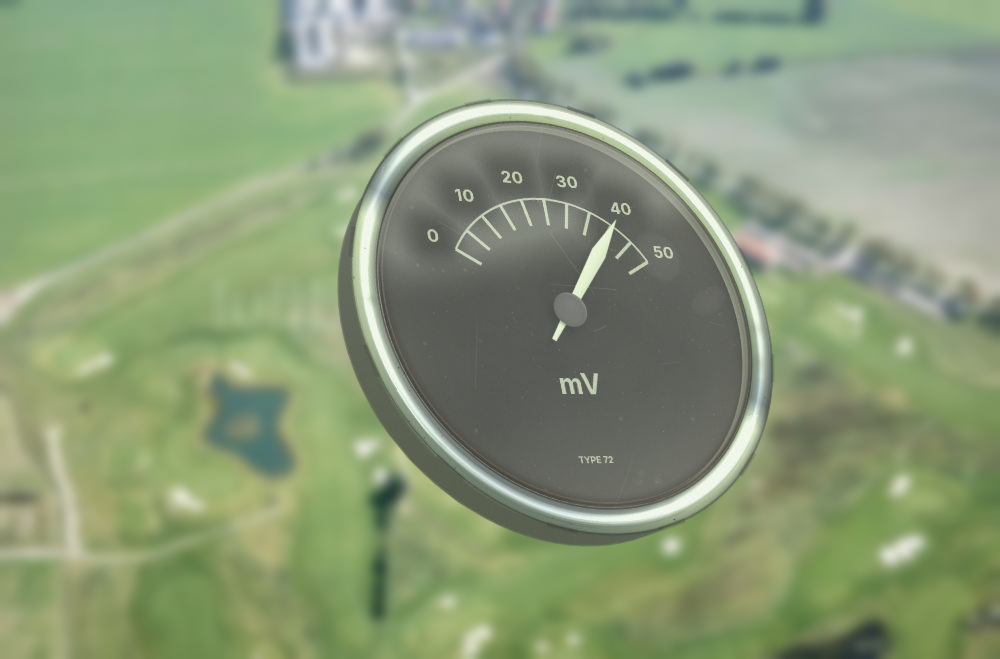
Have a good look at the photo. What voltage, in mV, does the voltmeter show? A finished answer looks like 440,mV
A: 40,mV
